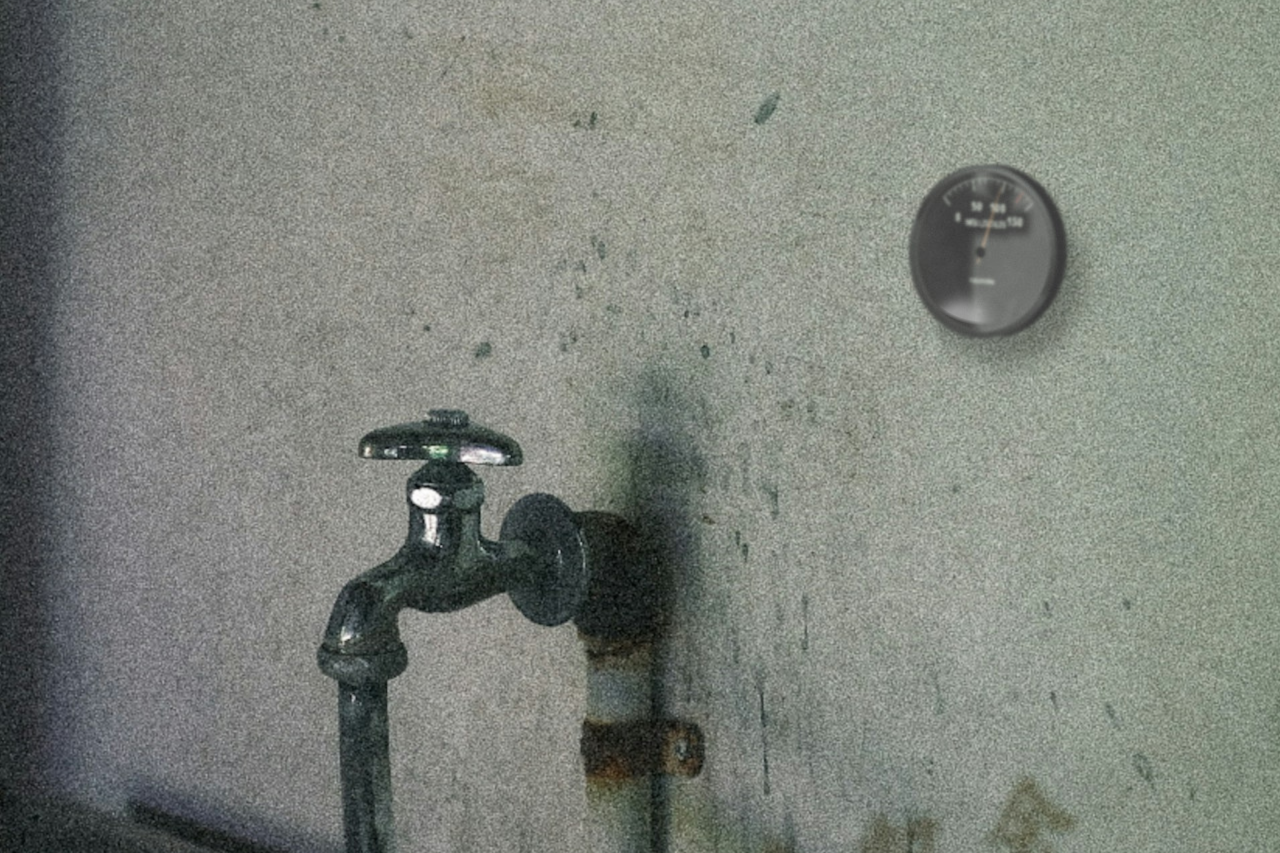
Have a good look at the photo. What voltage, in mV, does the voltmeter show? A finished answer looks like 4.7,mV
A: 100,mV
